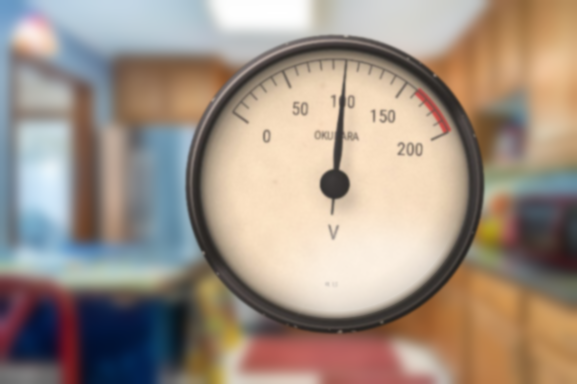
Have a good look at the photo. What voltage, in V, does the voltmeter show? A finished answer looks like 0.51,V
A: 100,V
